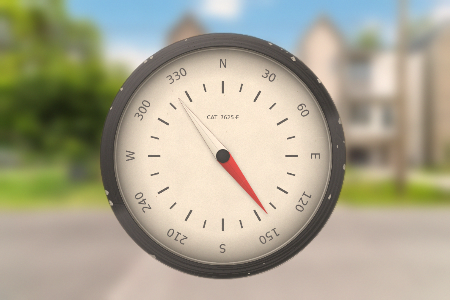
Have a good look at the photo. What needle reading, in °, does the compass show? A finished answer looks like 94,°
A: 142.5,°
